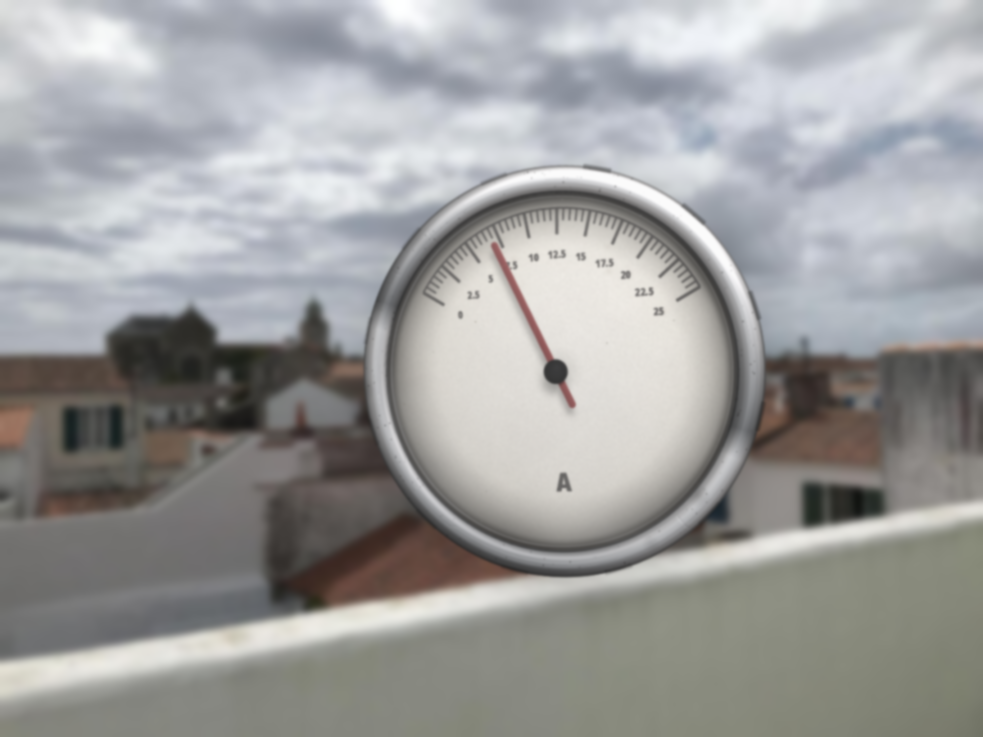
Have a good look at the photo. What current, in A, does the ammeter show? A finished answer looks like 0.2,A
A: 7,A
